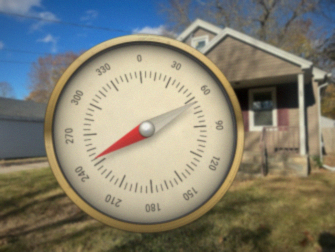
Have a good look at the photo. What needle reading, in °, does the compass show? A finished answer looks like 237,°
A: 245,°
